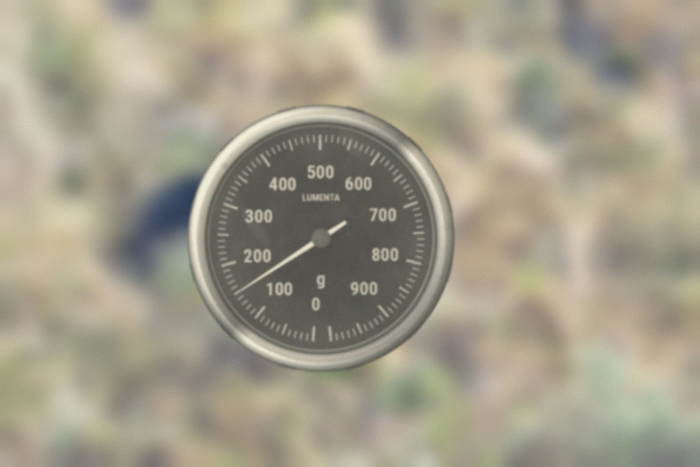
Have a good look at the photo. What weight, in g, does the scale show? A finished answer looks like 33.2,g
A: 150,g
